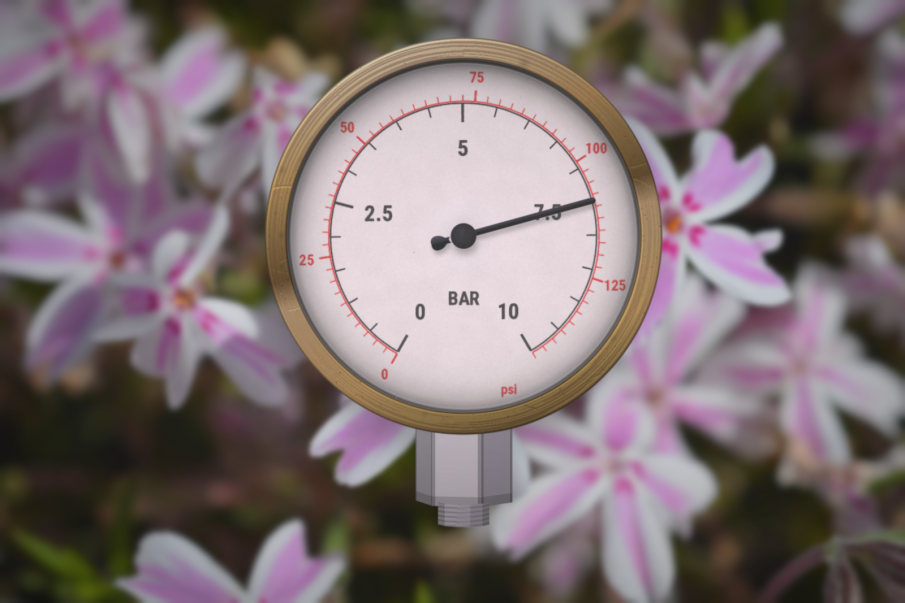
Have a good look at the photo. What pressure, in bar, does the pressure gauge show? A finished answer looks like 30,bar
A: 7.5,bar
